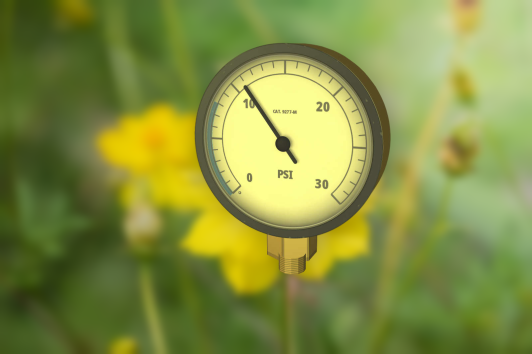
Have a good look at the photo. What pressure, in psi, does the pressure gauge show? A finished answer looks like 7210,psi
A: 11,psi
